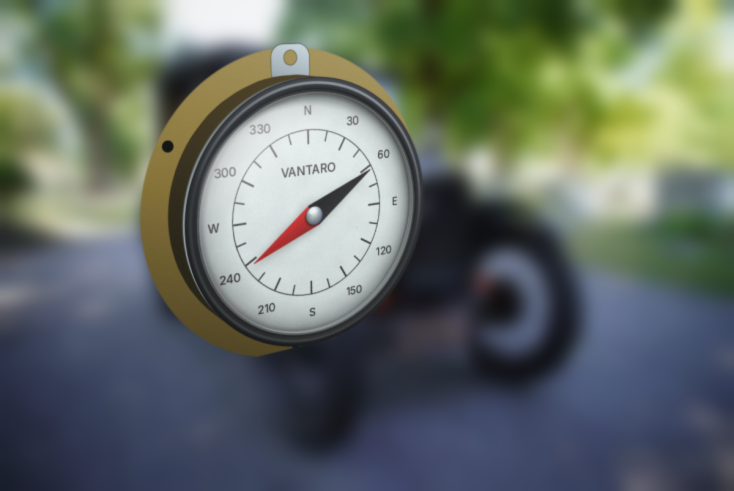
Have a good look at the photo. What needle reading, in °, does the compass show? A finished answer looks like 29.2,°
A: 240,°
